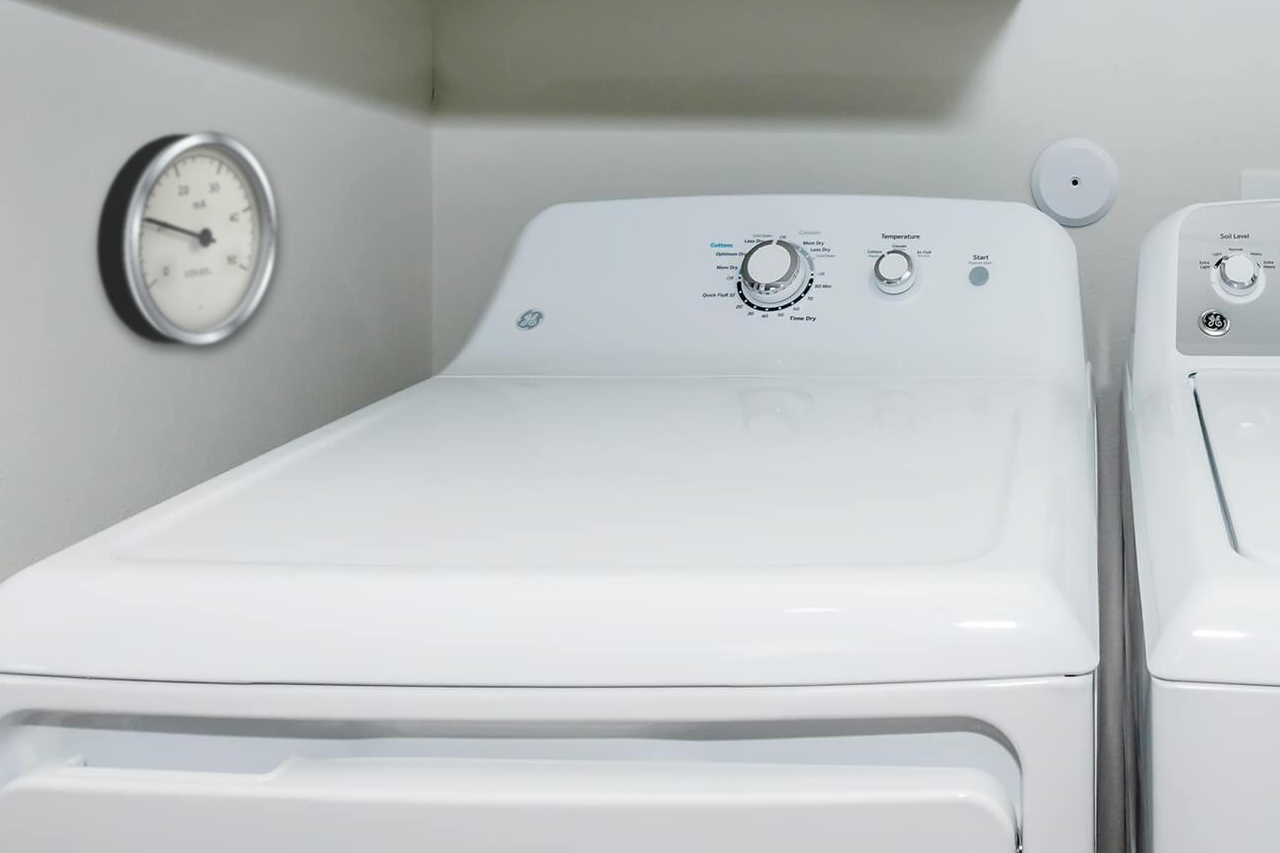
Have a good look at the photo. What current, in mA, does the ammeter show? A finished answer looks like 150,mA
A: 10,mA
